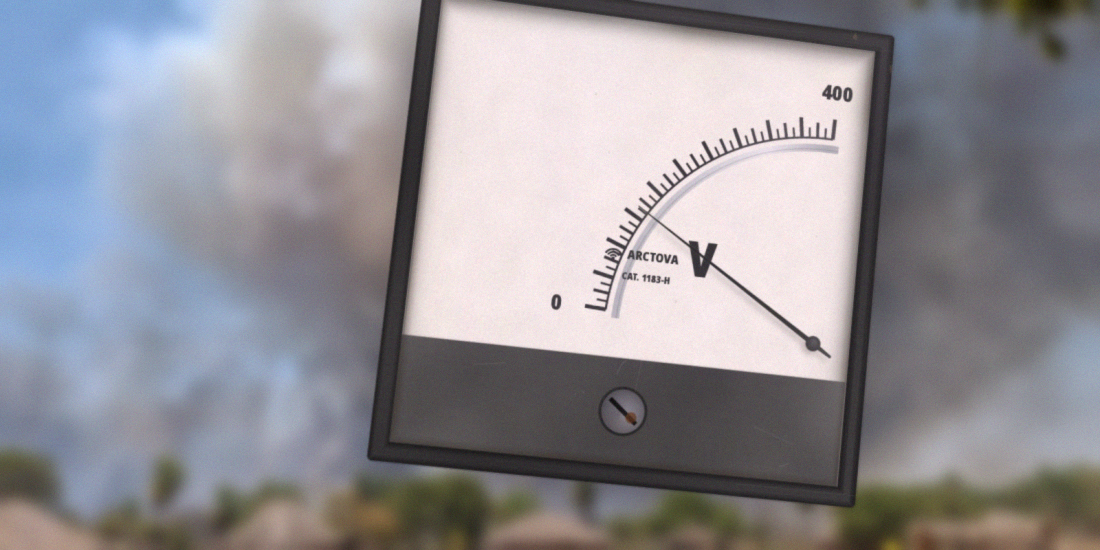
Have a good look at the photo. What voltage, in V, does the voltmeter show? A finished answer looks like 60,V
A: 130,V
